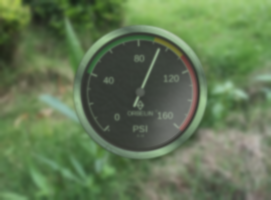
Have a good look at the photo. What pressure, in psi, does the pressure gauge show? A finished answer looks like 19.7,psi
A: 95,psi
